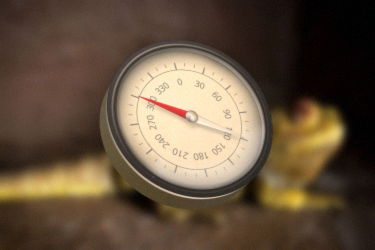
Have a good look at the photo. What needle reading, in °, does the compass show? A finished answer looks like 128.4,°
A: 300,°
